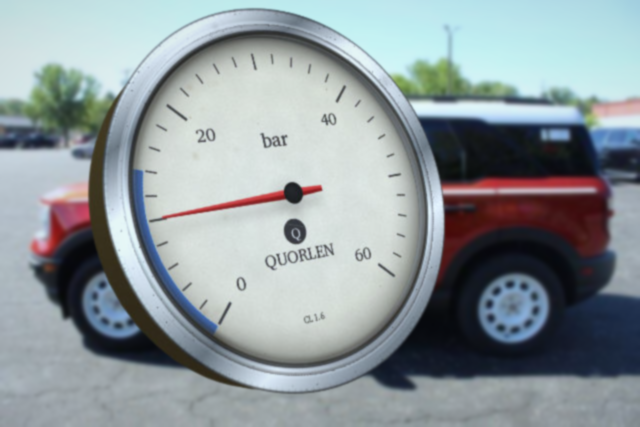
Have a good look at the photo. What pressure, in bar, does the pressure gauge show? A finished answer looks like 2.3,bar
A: 10,bar
